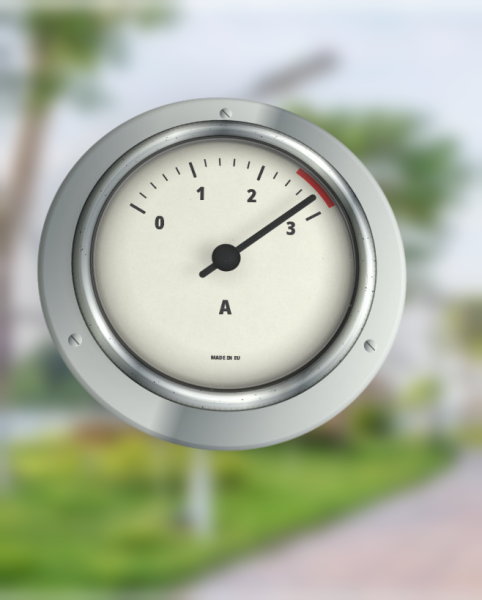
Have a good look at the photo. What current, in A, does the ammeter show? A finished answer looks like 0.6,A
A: 2.8,A
